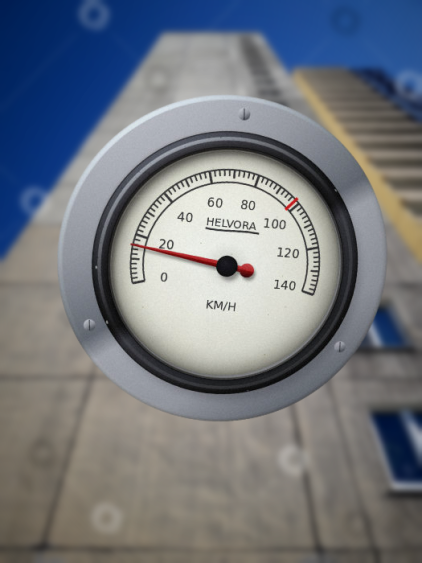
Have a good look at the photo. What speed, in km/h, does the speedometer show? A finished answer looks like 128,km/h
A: 16,km/h
